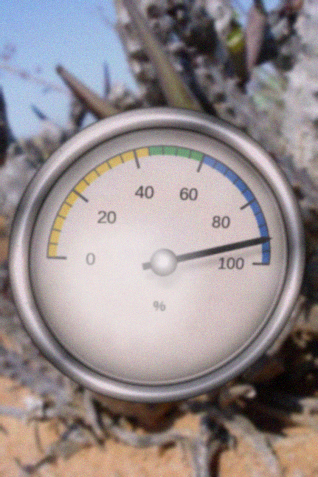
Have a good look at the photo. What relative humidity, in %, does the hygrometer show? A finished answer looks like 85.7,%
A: 92,%
